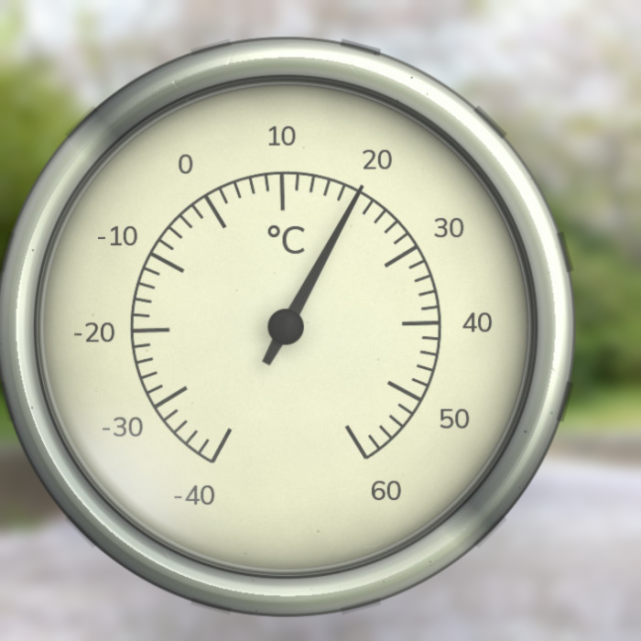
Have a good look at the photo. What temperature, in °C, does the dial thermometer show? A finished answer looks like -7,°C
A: 20,°C
